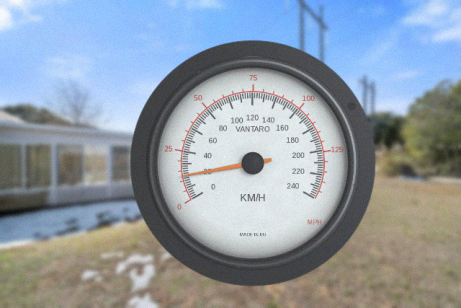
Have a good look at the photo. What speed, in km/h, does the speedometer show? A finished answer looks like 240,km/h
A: 20,km/h
